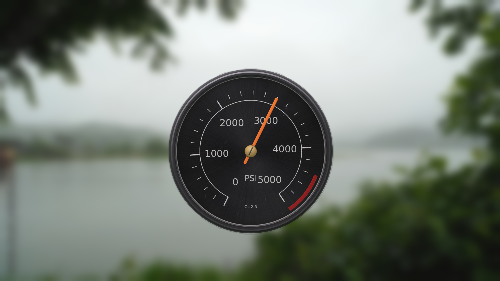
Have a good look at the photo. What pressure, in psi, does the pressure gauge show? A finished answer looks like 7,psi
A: 3000,psi
